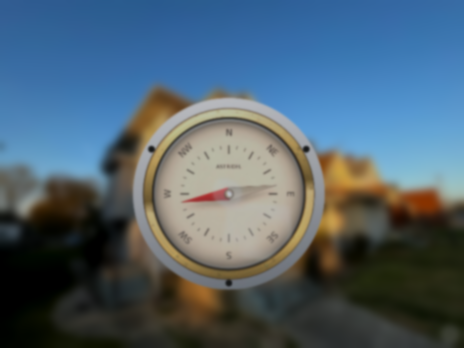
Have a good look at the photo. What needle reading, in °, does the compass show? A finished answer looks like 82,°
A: 260,°
